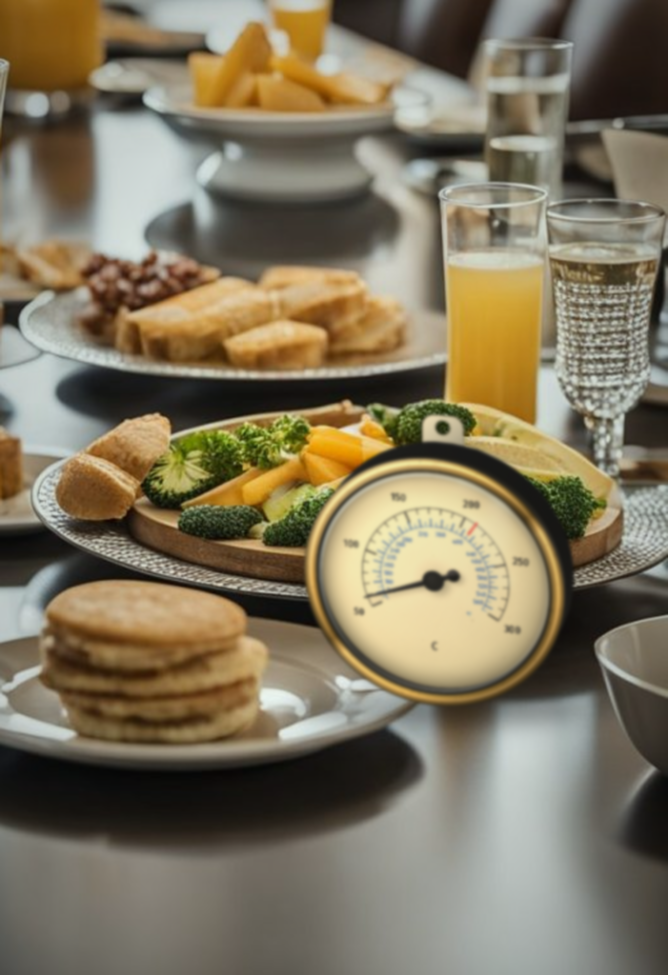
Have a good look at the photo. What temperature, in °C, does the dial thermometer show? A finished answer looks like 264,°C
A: 60,°C
